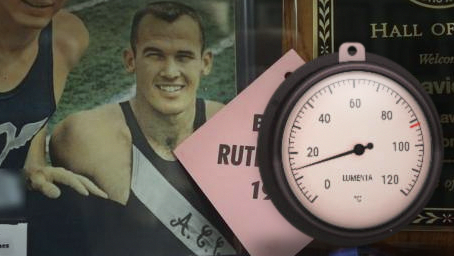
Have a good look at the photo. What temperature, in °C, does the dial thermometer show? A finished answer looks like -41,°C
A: 14,°C
